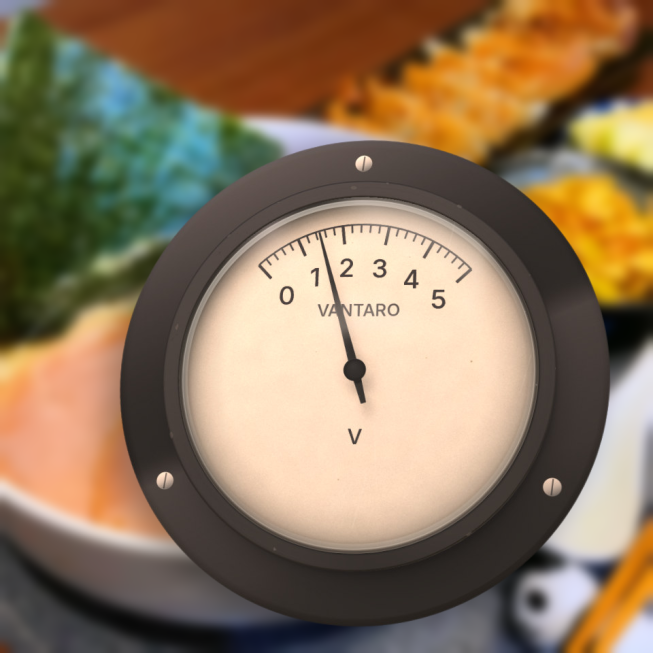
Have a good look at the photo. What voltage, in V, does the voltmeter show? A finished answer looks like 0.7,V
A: 1.5,V
